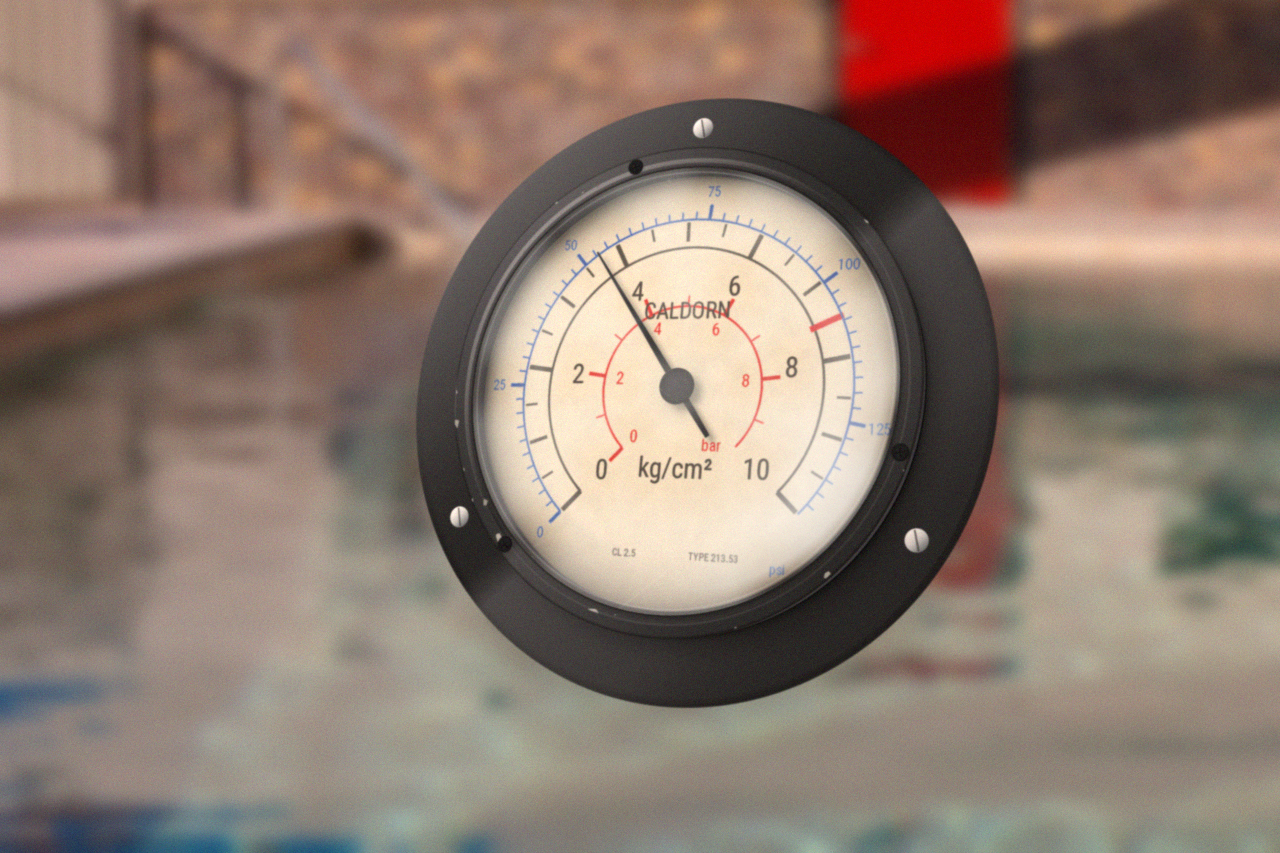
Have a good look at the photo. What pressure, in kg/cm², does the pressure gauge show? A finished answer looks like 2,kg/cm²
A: 3.75,kg/cm²
